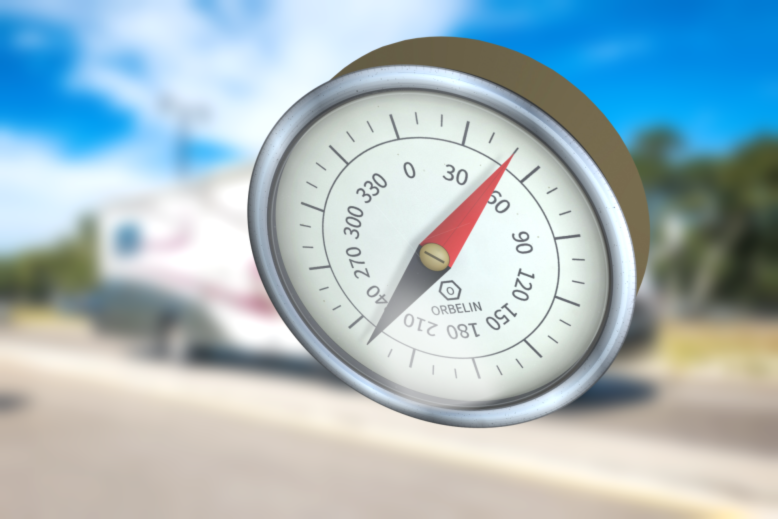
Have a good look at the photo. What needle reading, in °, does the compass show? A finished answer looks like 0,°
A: 50,°
